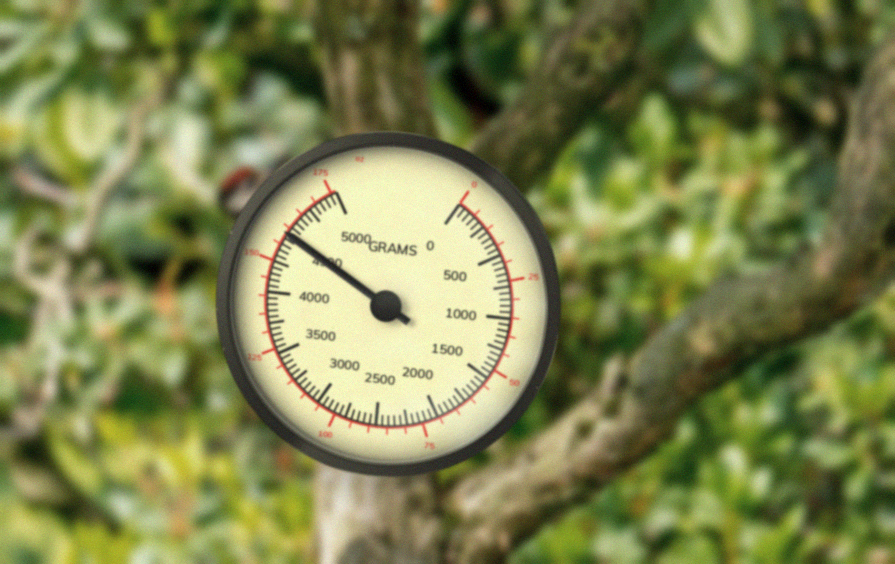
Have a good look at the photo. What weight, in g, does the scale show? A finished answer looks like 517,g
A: 4500,g
